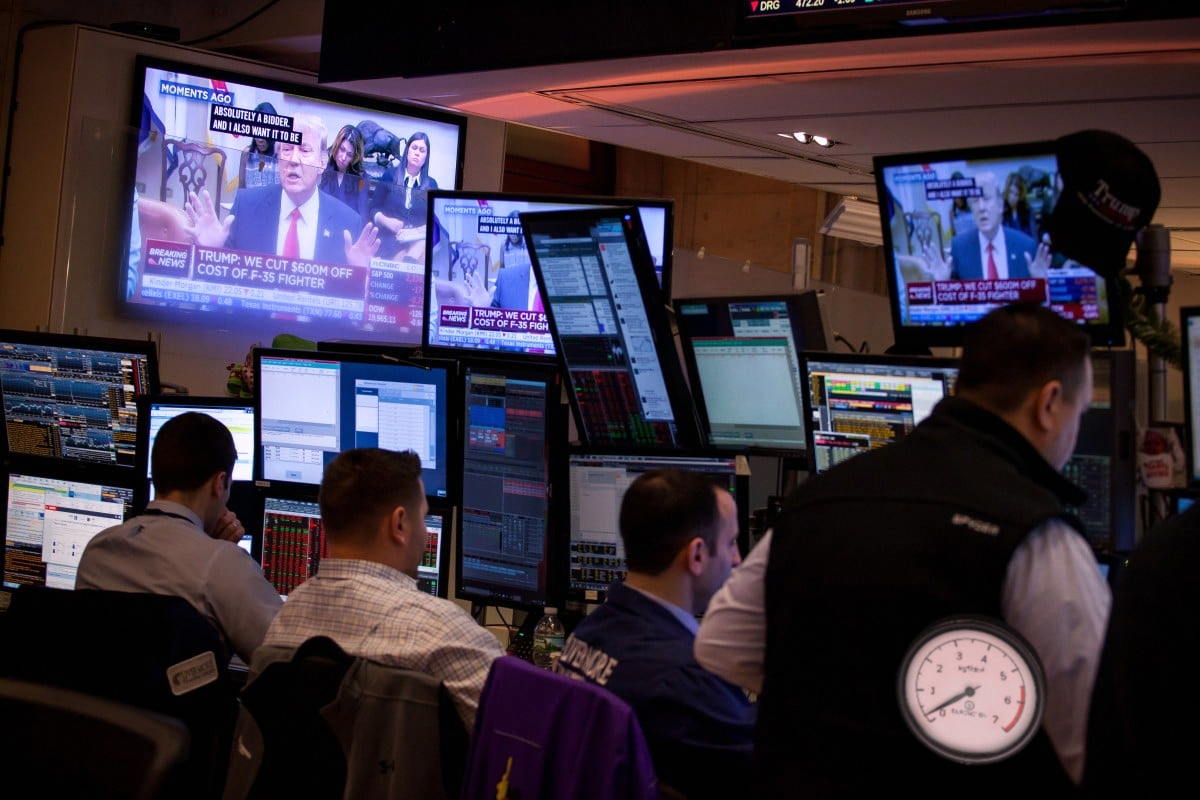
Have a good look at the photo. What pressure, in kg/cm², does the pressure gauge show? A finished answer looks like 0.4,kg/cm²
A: 0.25,kg/cm²
